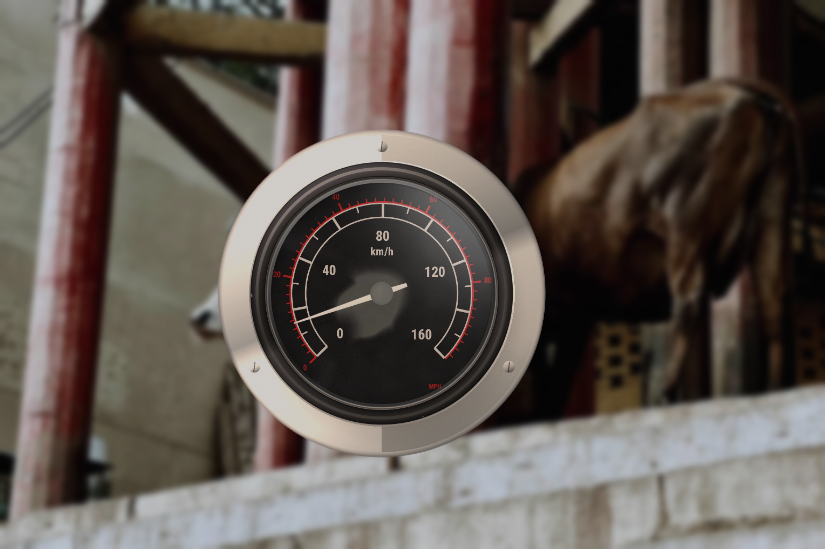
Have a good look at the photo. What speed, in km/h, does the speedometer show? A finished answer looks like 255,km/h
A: 15,km/h
